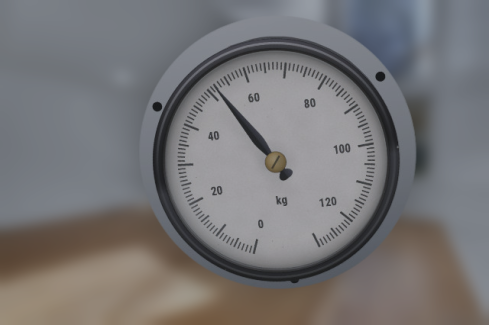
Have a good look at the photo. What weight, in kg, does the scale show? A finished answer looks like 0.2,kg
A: 52,kg
